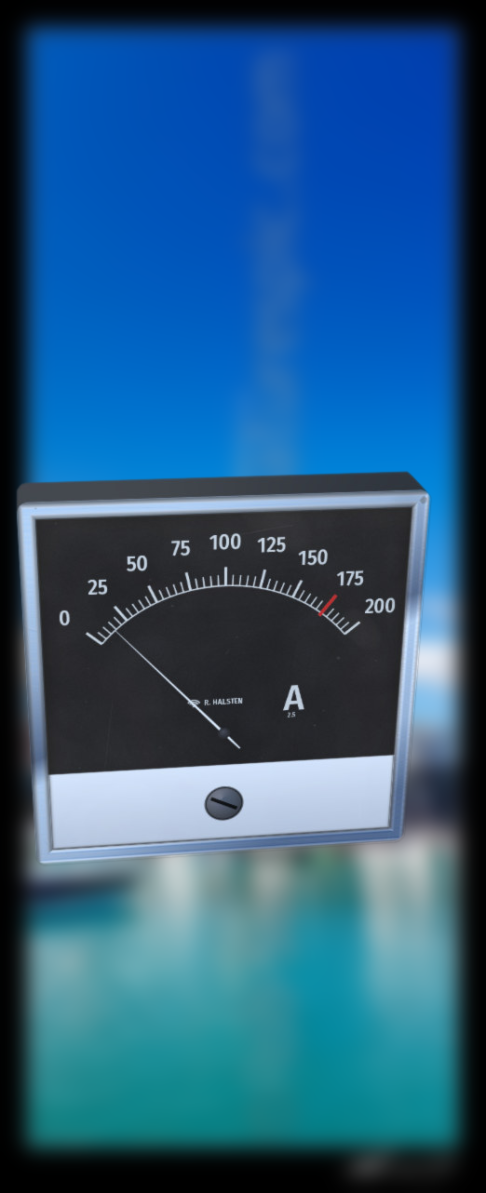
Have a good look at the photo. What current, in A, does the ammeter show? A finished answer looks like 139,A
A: 15,A
